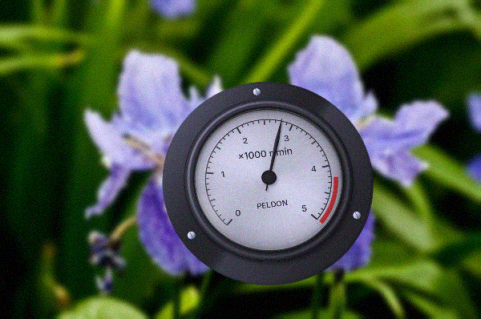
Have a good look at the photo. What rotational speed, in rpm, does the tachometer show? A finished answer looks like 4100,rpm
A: 2800,rpm
